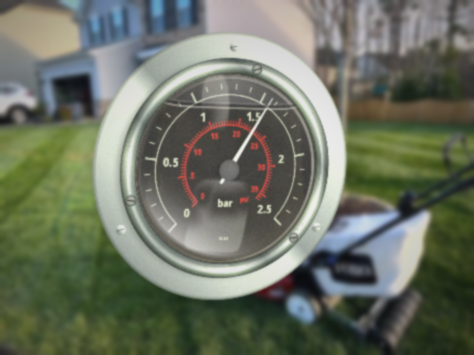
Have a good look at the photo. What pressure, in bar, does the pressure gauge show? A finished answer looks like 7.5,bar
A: 1.55,bar
